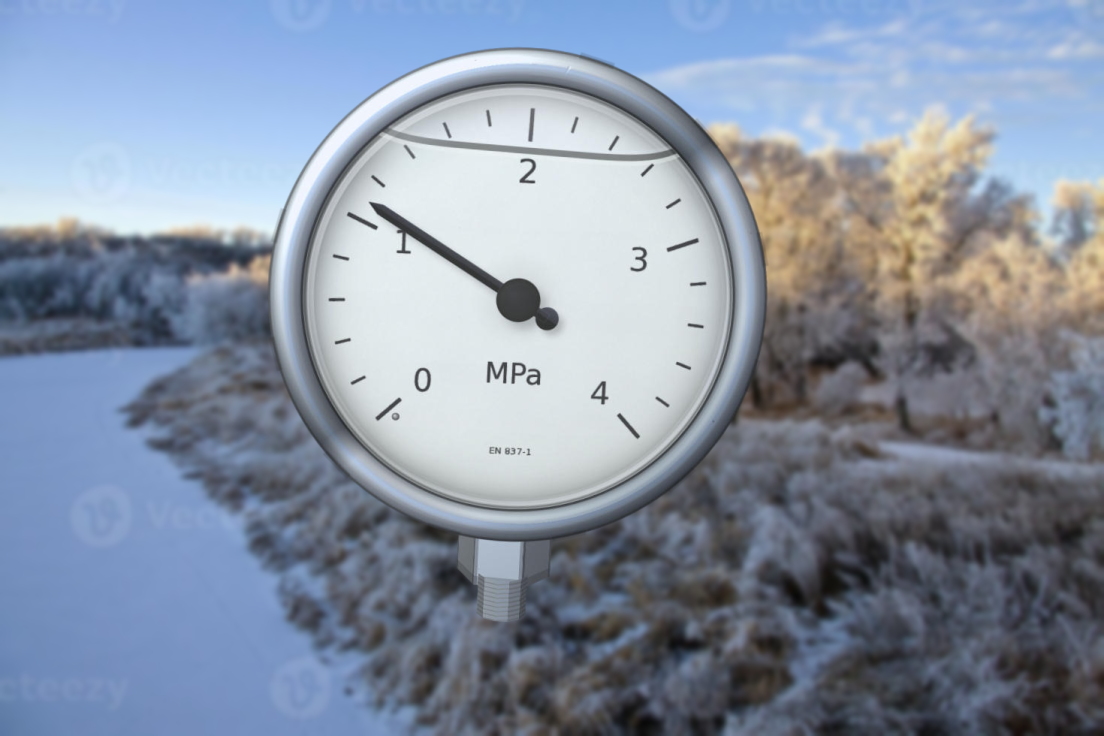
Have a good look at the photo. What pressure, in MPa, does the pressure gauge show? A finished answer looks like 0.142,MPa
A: 1.1,MPa
